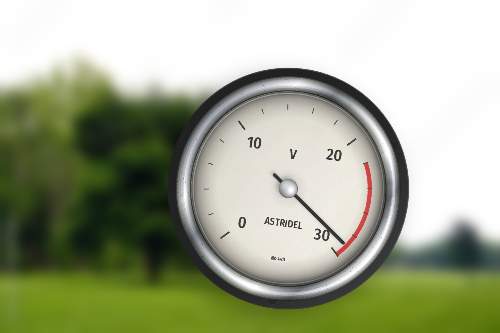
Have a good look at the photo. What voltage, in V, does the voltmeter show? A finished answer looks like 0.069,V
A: 29,V
